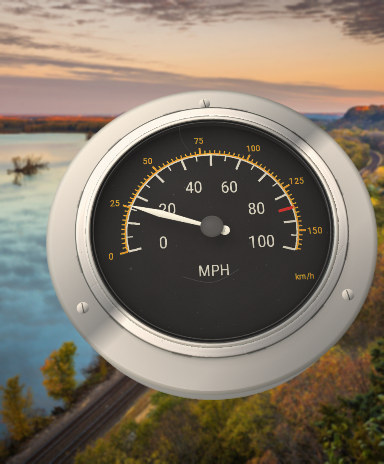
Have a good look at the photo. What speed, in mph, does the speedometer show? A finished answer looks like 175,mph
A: 15,mph
